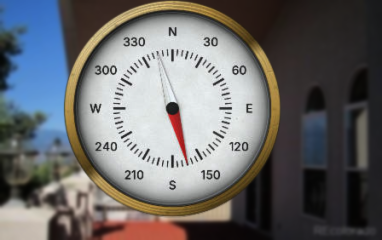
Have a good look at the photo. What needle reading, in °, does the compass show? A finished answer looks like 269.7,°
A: 165,°
